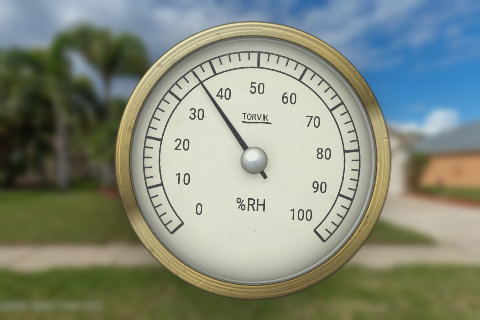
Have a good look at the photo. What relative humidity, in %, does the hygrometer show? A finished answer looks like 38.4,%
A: 36,%
